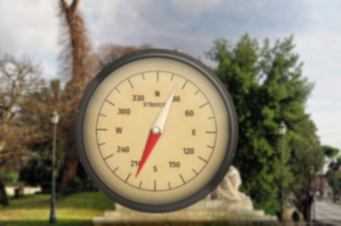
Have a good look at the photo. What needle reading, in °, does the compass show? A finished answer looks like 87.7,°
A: 202.5,°
